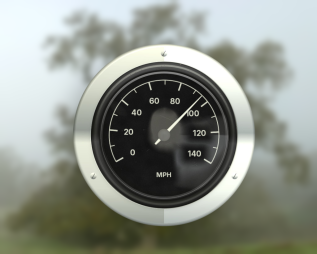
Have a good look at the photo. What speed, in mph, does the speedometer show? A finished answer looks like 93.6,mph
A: 95,mph
